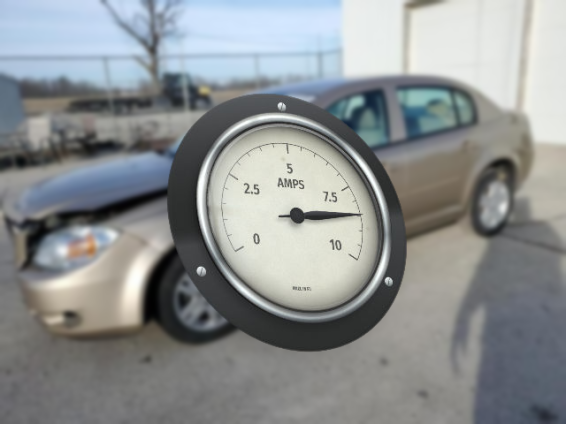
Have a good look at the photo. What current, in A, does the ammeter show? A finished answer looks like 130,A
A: 8.5,A
